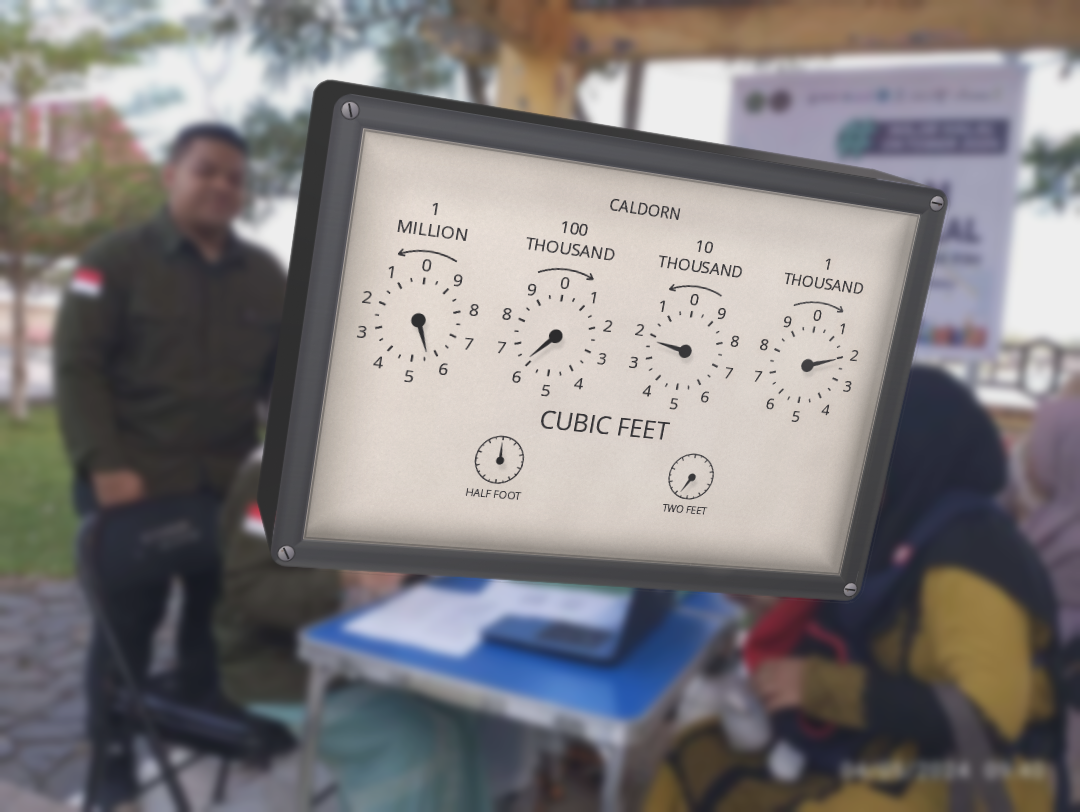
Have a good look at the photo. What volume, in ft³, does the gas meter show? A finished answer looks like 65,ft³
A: 562200,ft³
